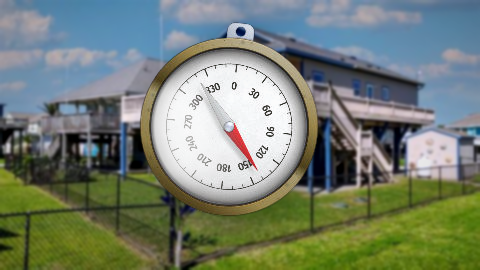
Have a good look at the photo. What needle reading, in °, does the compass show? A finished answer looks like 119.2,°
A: 140,°
